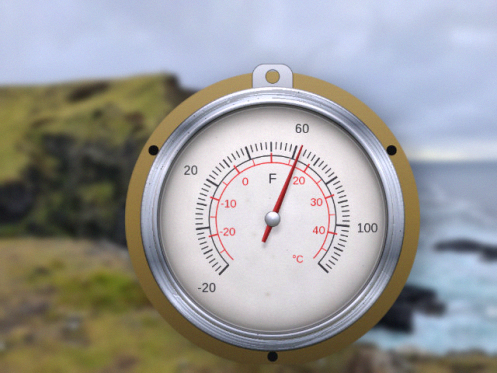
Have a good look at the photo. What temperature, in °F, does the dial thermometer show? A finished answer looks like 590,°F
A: 62,°F
